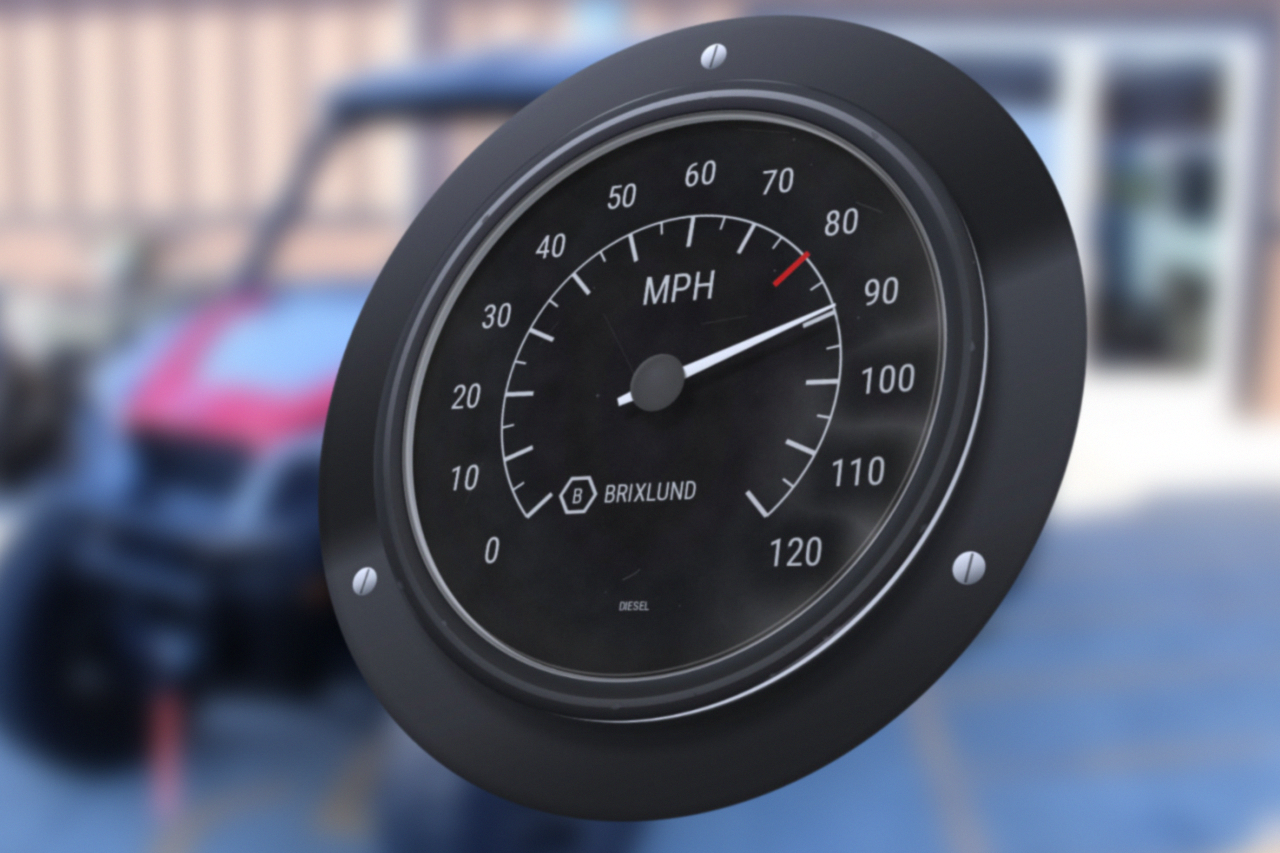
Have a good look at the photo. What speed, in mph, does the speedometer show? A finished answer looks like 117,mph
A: 90,mph
